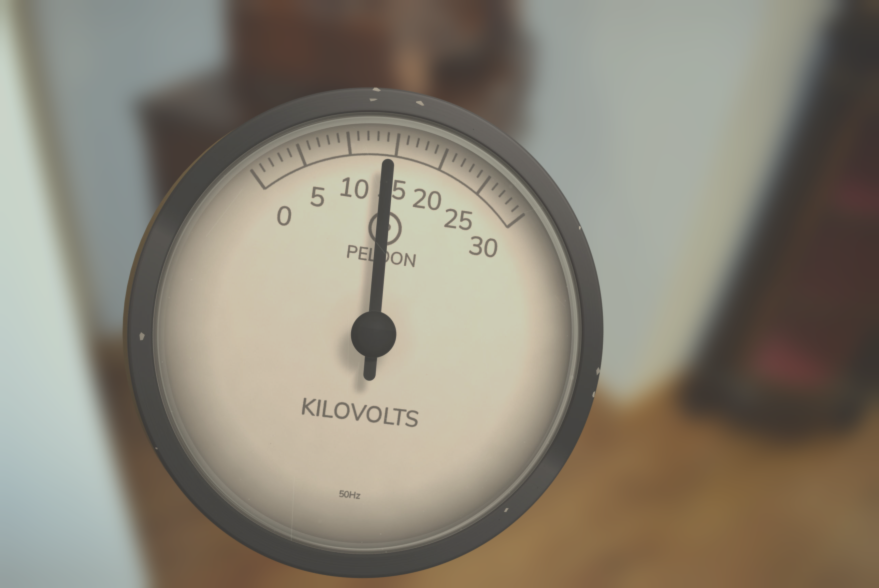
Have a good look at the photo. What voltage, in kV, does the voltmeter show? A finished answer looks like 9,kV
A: 14,kV
